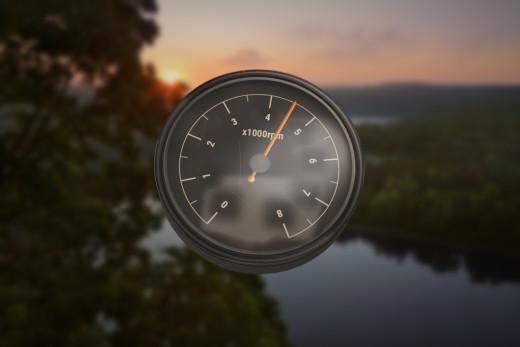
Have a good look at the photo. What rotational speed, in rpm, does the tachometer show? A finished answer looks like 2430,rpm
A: 4500,rpm
